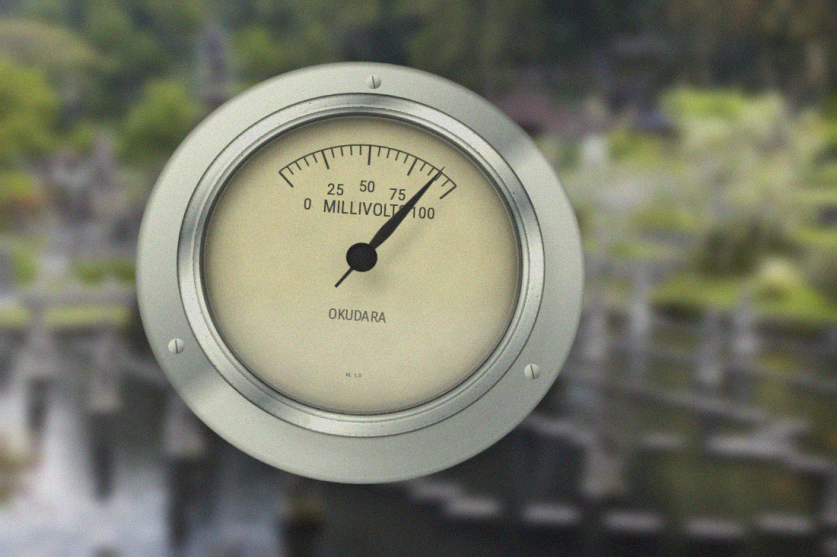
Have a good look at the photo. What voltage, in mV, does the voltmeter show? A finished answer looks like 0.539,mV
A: 90,mV
